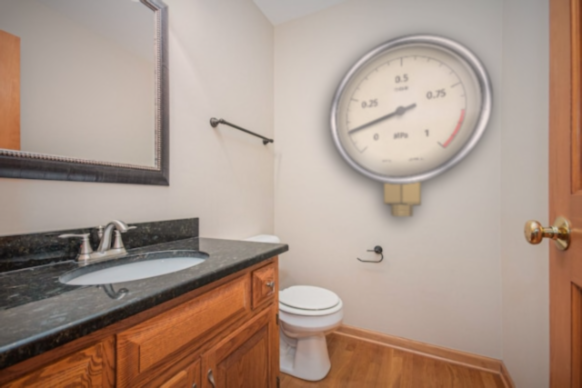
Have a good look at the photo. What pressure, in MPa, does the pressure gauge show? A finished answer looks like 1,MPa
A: 0.1,MPa
